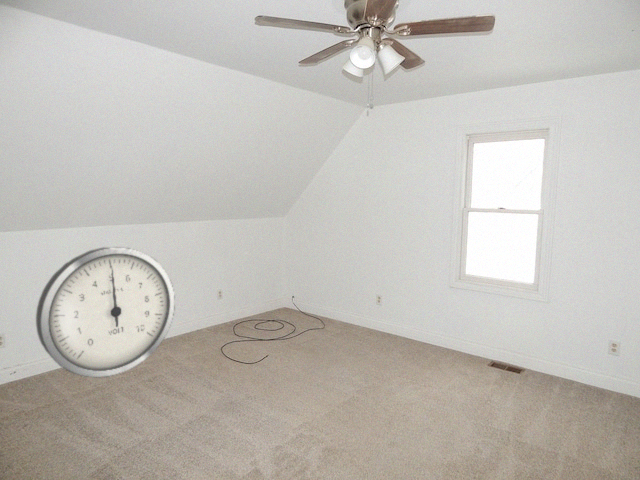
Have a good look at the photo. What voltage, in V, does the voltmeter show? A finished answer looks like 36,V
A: 5,V
